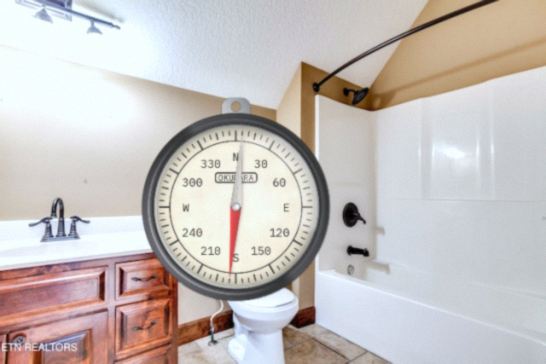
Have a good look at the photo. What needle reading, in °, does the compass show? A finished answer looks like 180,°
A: 185,°
